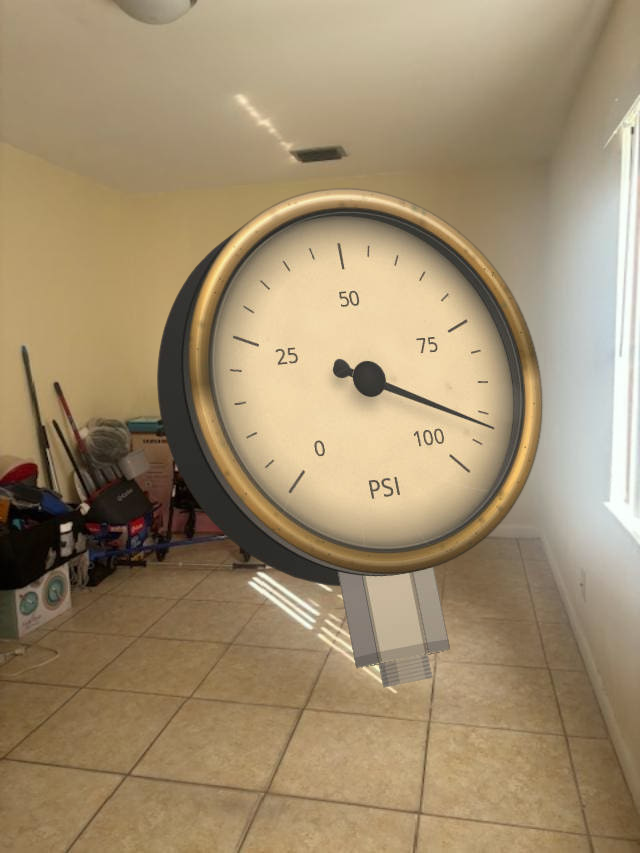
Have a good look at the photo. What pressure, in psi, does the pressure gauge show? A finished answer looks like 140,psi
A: 92.5,psi
